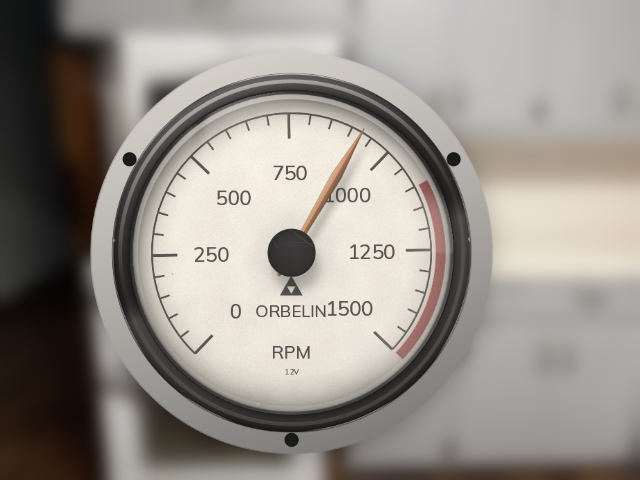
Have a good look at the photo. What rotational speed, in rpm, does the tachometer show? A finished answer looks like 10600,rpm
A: 925,rpm
